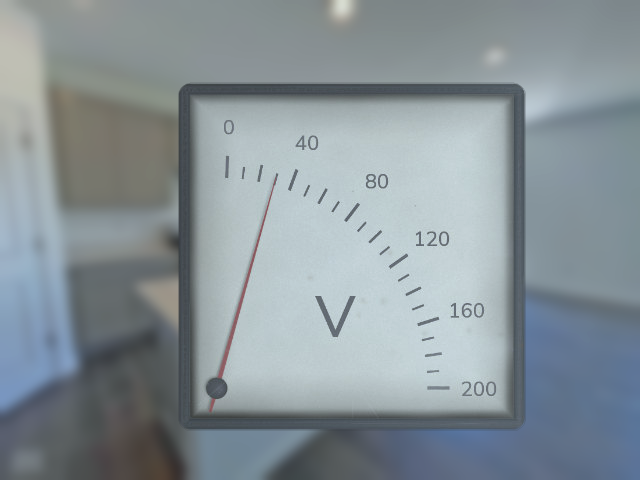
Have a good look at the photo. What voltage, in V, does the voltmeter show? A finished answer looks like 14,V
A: 30,V
